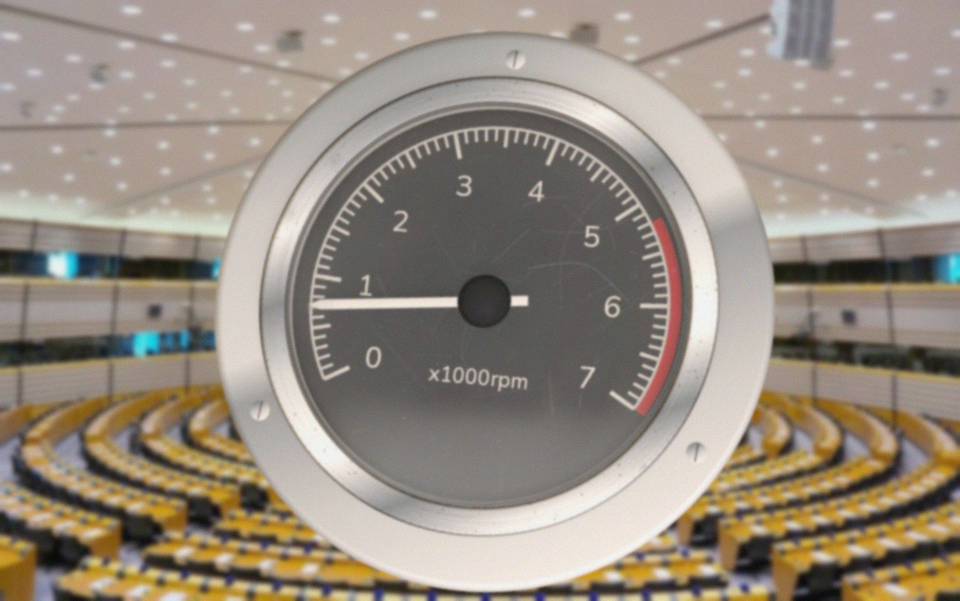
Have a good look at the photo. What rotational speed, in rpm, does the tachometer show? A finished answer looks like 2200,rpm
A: 700,rpm
